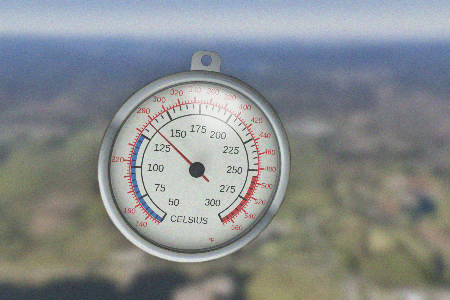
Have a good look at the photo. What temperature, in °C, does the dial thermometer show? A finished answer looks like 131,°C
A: 135,°C
